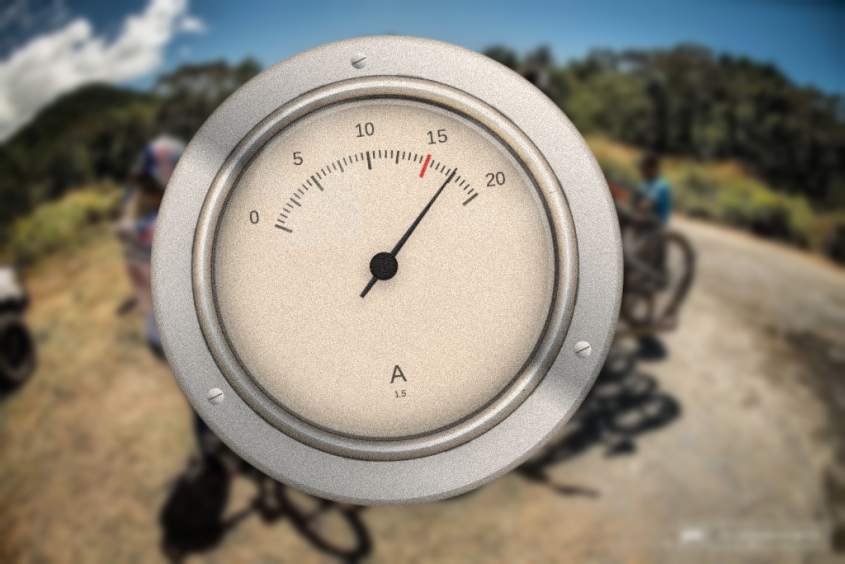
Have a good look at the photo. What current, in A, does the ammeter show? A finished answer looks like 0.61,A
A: 17.5,A
